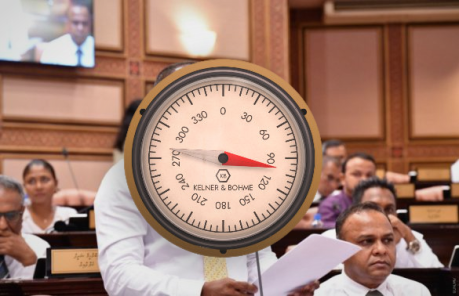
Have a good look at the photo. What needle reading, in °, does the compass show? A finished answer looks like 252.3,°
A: 100,°
